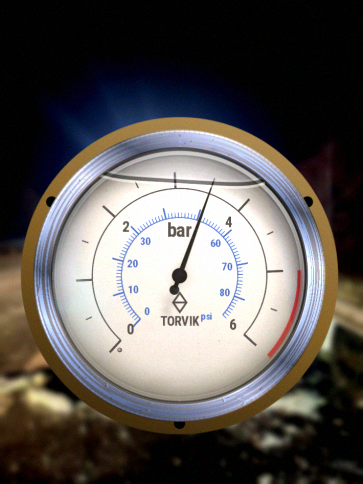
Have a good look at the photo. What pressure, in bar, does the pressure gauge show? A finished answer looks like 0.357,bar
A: 3.5,bar
